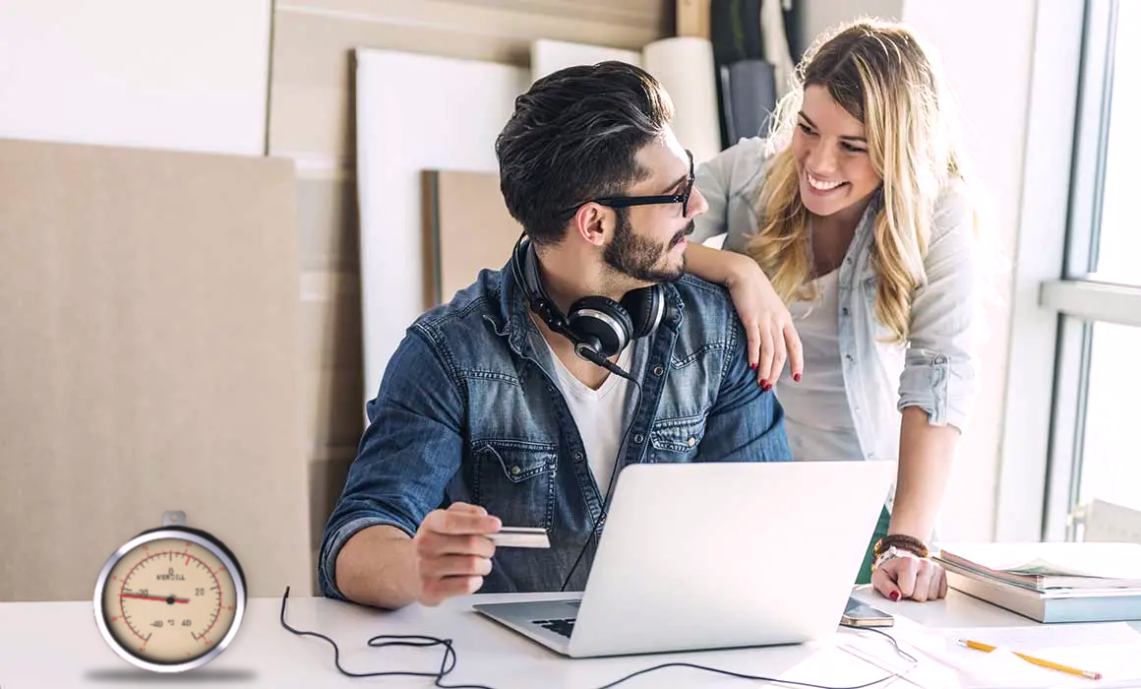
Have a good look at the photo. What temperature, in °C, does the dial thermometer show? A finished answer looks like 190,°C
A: -22,°C
